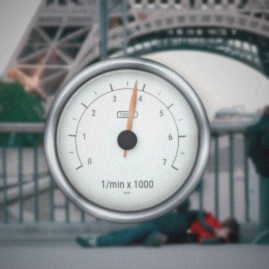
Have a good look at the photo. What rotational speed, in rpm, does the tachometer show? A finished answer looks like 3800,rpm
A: 3750,rpm
